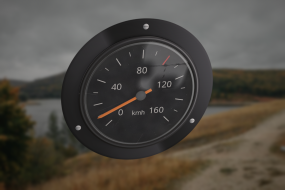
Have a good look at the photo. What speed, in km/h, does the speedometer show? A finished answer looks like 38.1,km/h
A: 10,km/h
